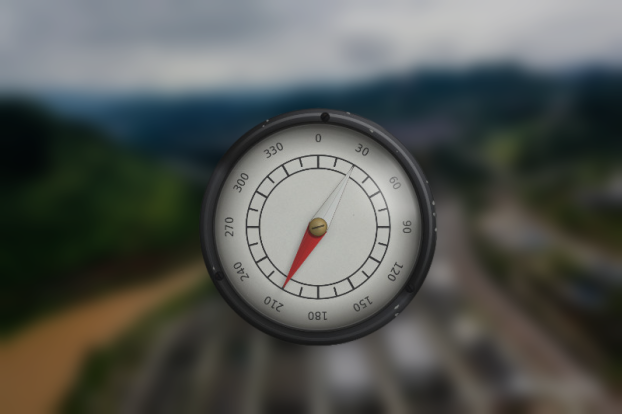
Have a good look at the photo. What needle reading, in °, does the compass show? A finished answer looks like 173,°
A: 210,°
